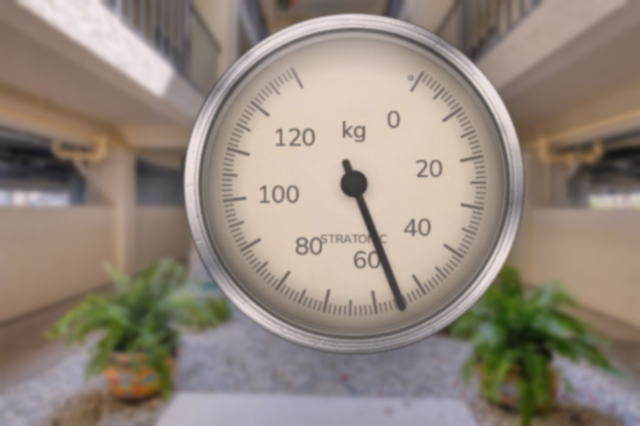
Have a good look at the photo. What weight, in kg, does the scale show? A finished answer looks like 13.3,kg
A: 55,kg
